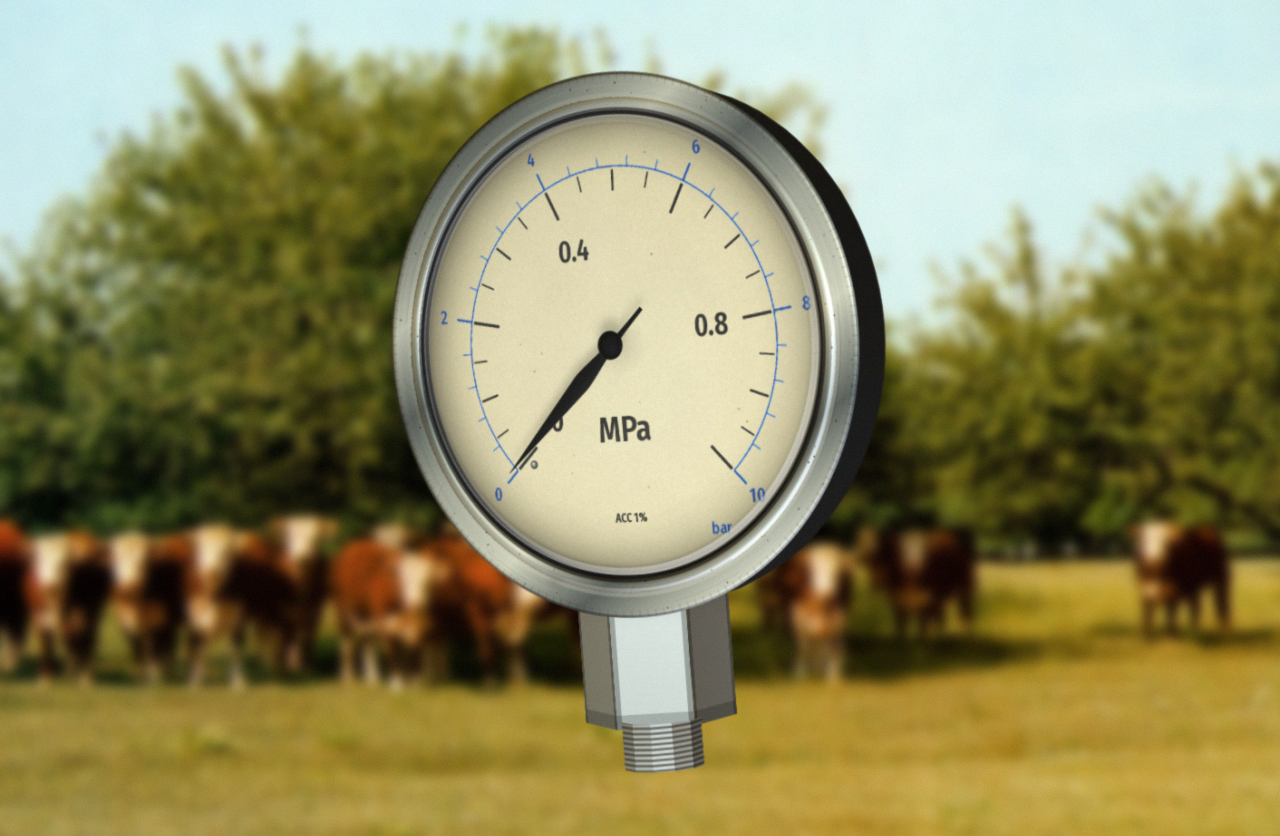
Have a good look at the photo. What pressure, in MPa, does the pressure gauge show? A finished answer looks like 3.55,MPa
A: 0,MPa
